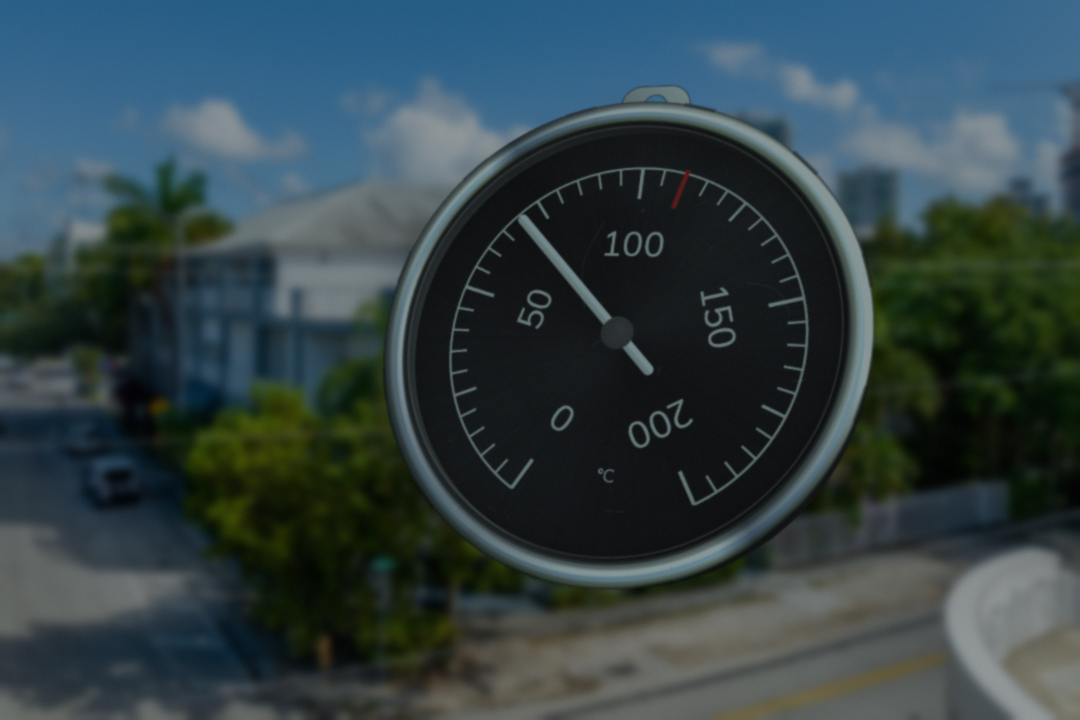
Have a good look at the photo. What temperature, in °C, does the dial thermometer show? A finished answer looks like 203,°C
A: 70,°C
